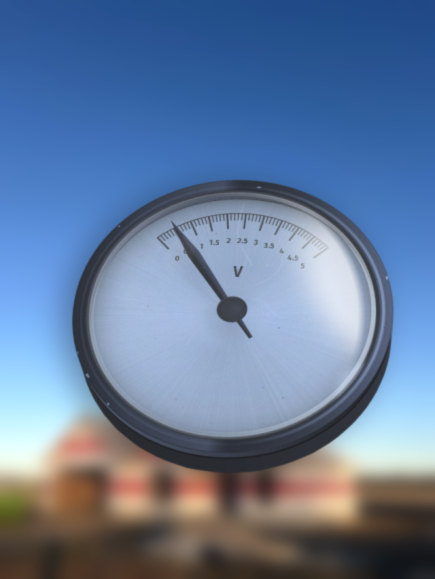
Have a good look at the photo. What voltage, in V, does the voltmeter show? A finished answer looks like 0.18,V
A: 0.5,V
